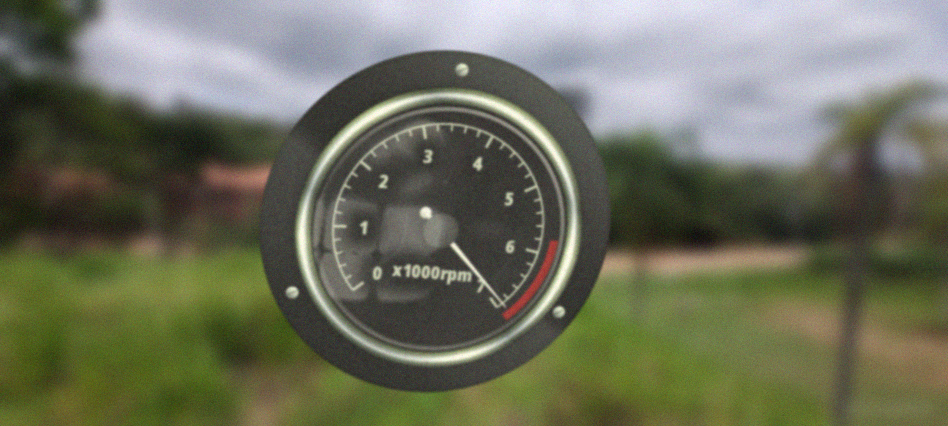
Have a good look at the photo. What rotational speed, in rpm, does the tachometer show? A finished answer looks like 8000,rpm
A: 6900,rpm
